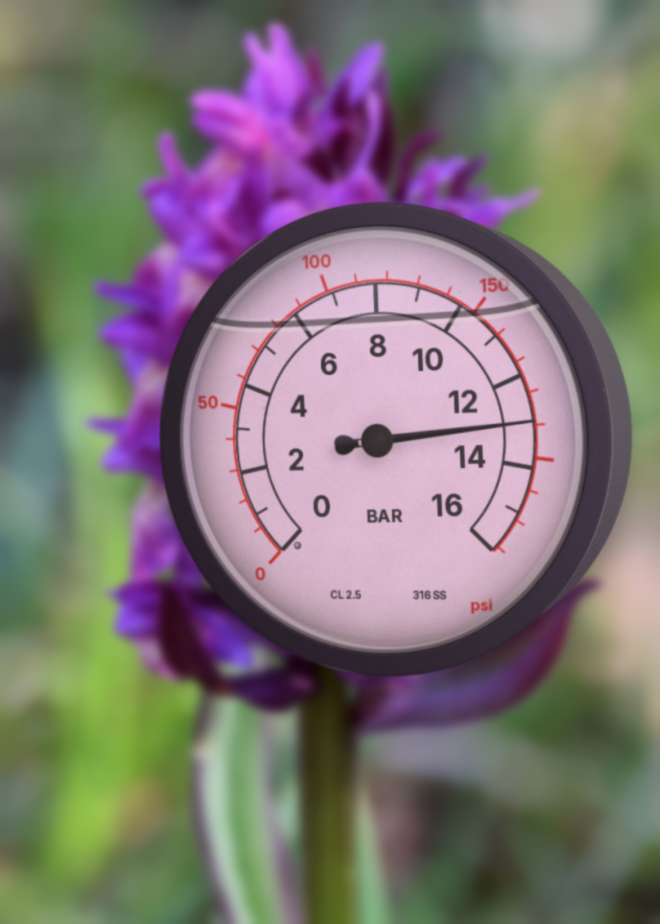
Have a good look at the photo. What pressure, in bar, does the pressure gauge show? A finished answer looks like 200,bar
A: 13,bar
